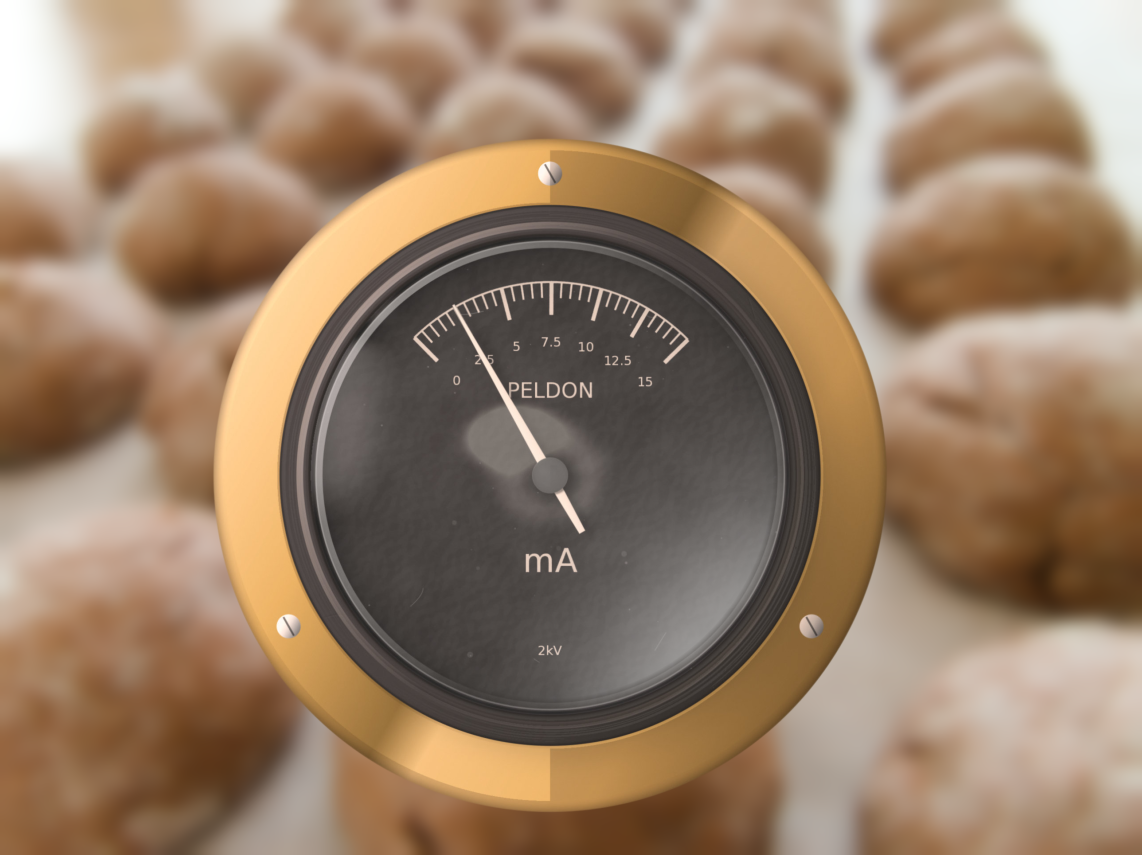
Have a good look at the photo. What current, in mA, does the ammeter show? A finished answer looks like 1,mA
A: 2.5,mA
